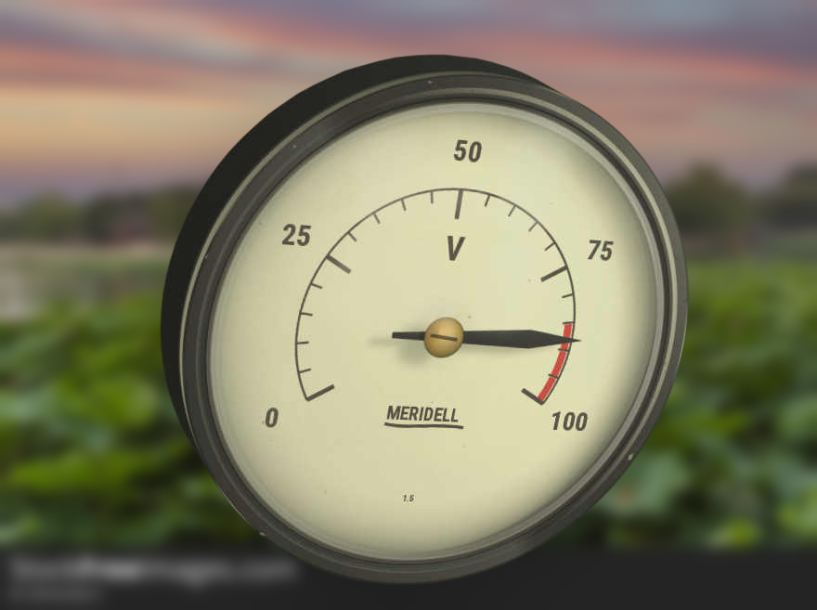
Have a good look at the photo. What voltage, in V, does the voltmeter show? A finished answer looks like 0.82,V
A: 87.5,V
